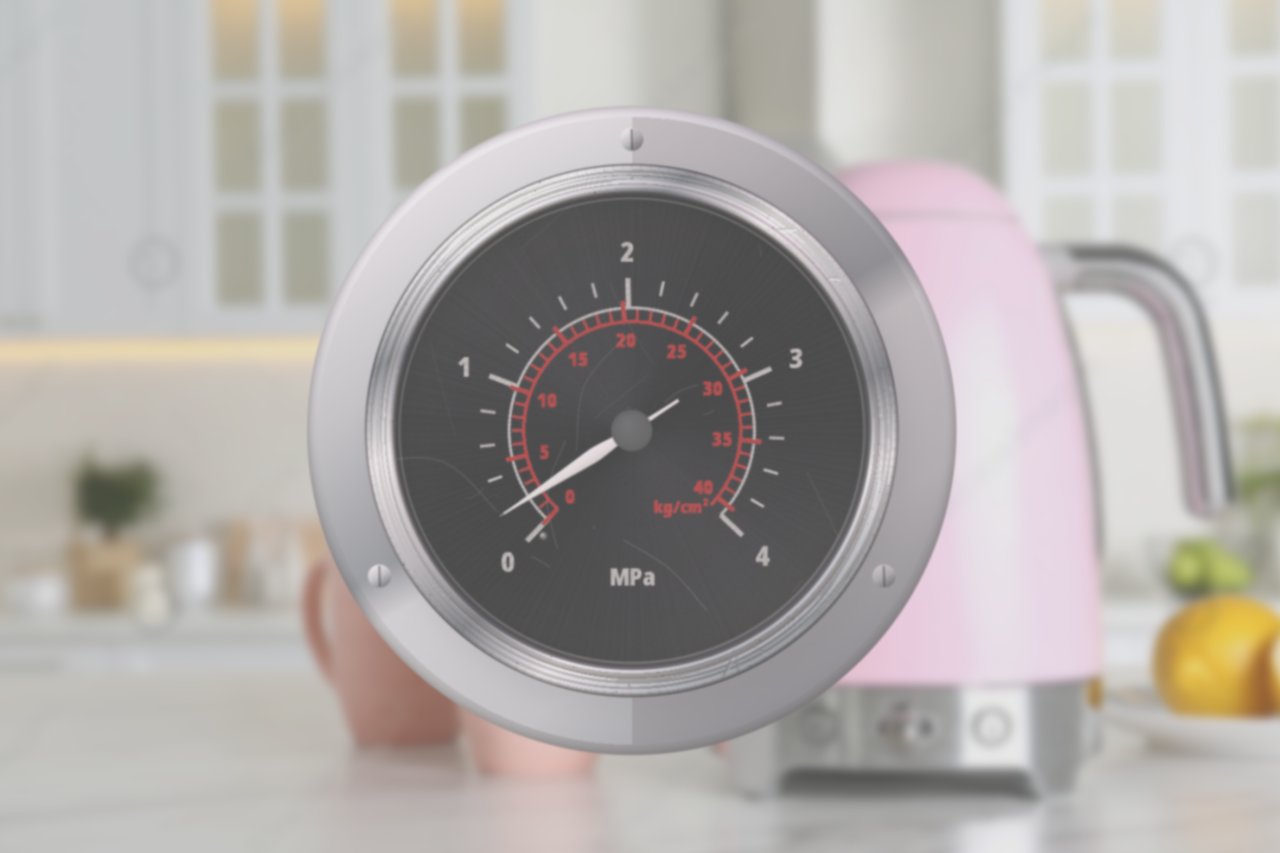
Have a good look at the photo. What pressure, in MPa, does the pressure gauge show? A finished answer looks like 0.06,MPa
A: 0.2,MPa
